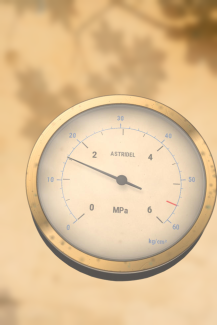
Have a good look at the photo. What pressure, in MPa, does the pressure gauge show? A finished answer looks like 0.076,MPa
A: 1.5,MPa
